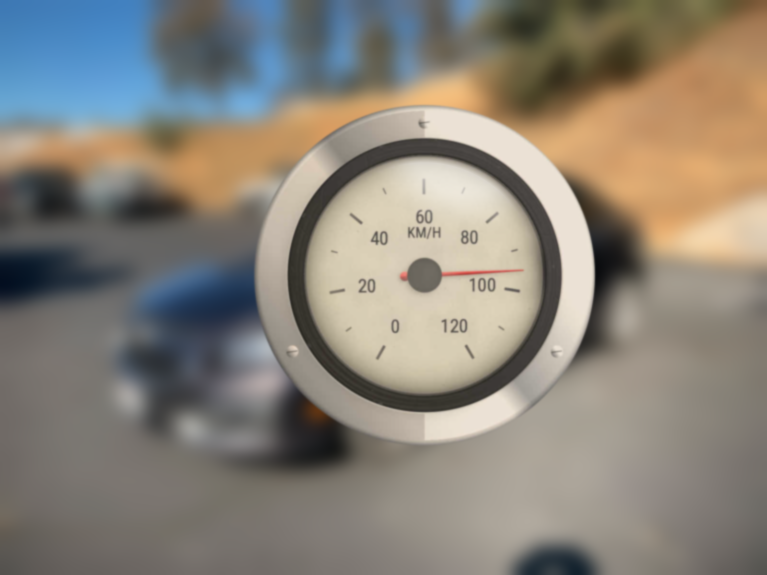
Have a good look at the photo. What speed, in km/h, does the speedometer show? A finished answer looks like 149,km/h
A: 95,km/h
